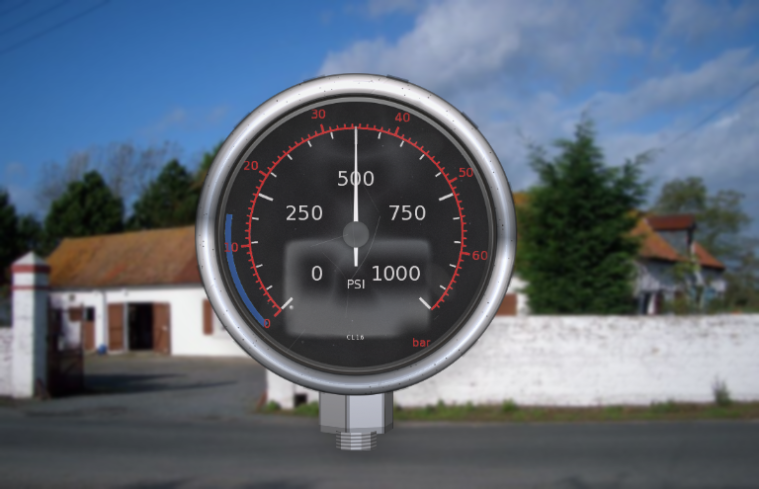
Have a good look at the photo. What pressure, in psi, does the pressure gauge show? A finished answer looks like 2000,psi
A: 500,psi
